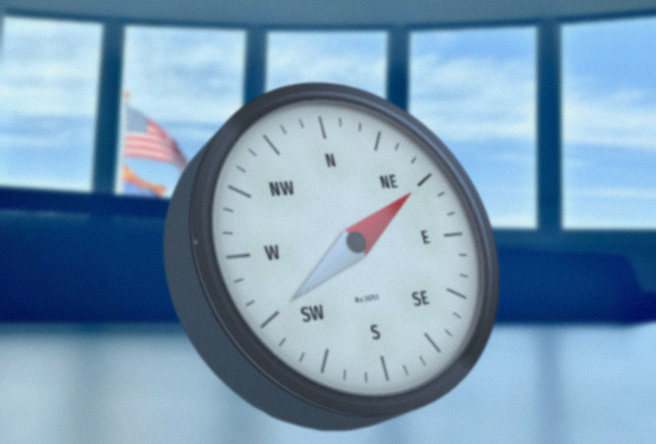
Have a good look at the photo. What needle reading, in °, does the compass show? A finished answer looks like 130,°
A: 60,°
